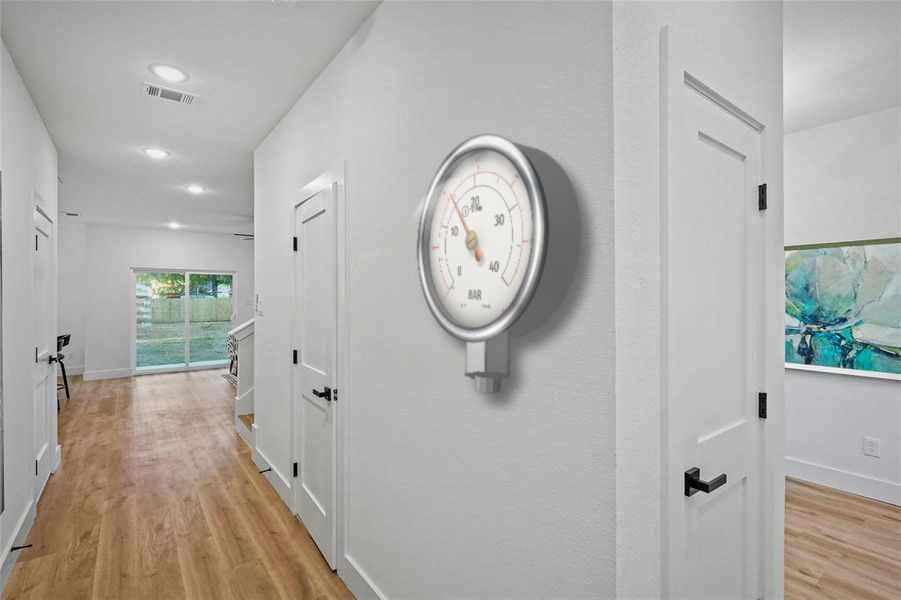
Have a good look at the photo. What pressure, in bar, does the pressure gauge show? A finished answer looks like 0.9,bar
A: 15,bar
